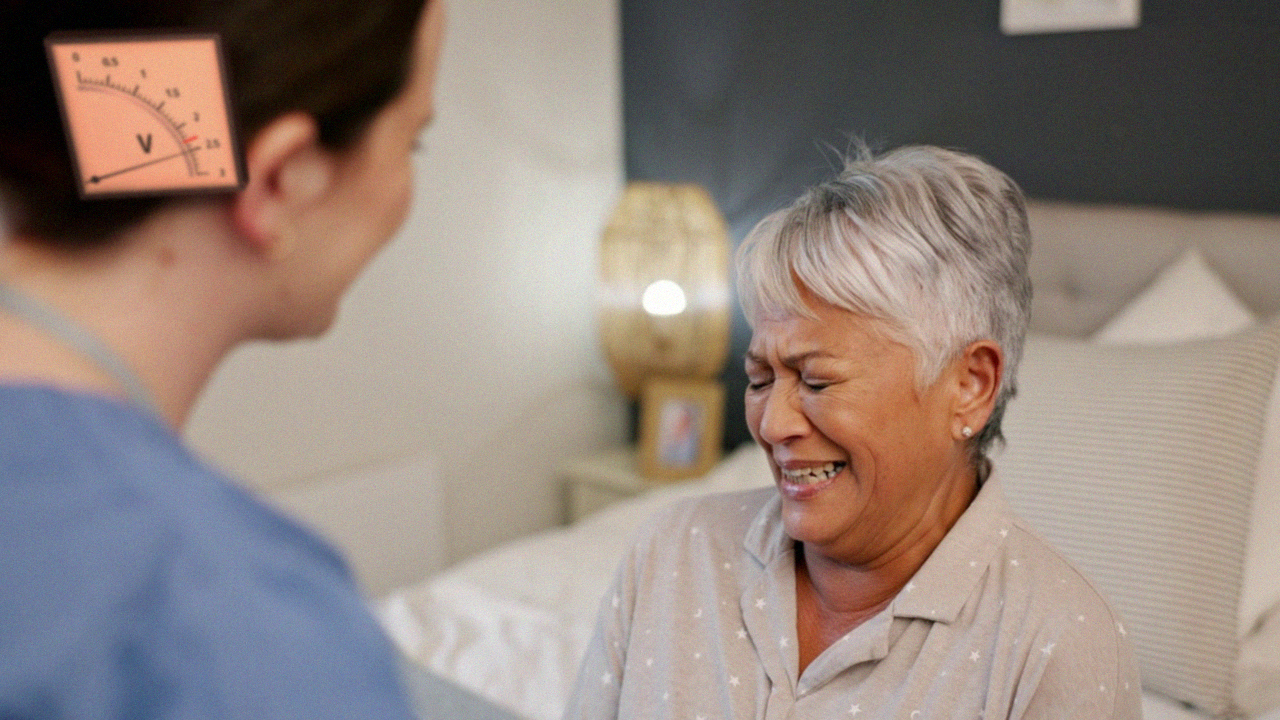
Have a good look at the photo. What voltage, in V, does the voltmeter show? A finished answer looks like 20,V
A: 2.5,V
